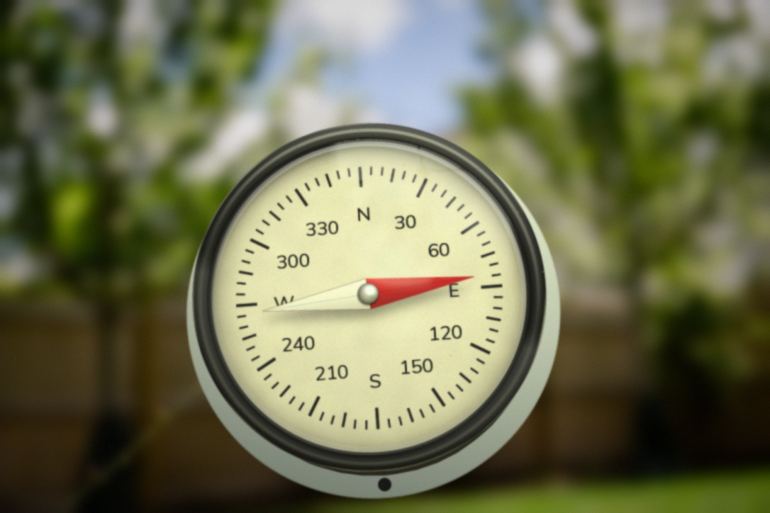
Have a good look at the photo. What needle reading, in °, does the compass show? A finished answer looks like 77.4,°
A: 85,°
